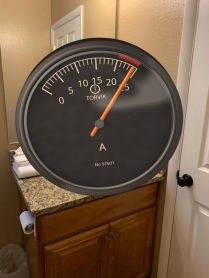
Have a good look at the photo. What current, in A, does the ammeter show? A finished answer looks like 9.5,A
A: 24,A
